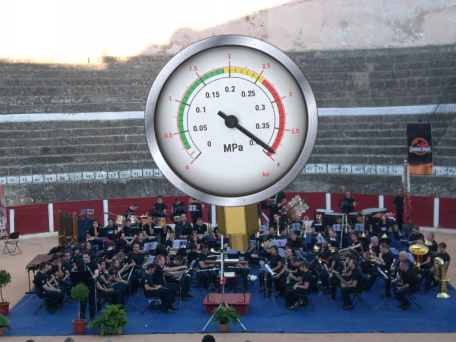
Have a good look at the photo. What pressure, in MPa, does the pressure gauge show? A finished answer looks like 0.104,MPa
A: 0.39,MPa
